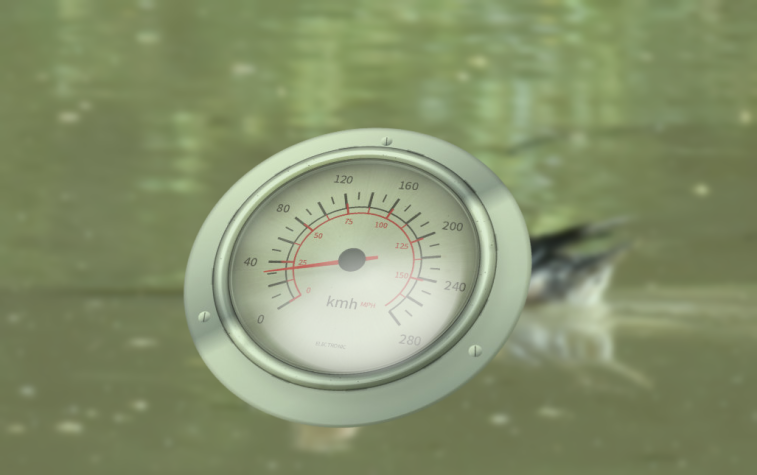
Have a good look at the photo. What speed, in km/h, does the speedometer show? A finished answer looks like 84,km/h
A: 30,km/h
